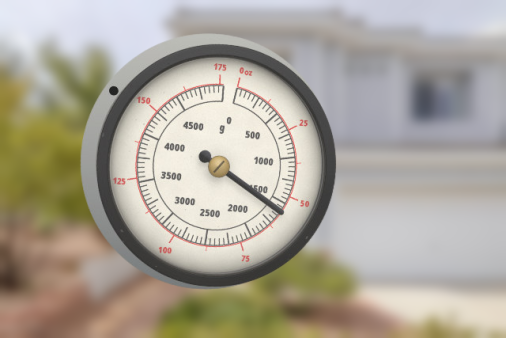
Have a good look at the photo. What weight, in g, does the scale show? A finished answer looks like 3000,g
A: 1600,g
